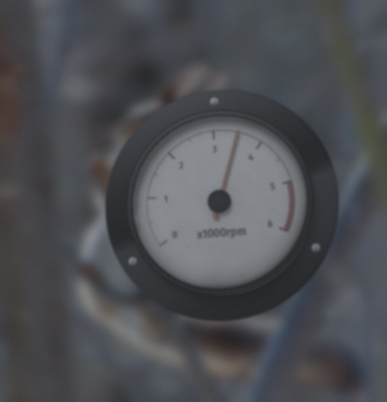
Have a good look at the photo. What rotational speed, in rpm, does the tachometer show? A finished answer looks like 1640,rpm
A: 3500,rpm
